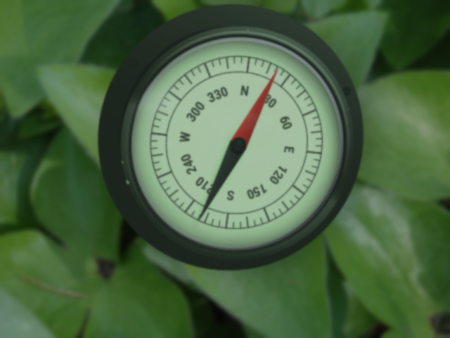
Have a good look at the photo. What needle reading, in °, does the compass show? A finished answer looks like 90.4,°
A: 20,°
